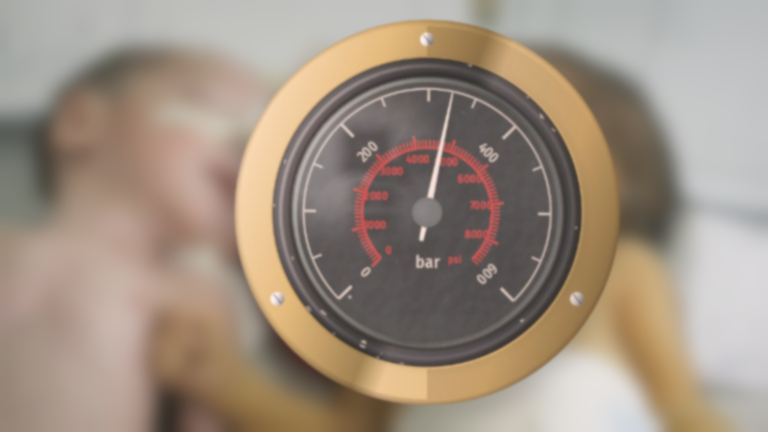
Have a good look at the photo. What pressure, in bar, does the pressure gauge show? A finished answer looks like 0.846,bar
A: 325,bar
